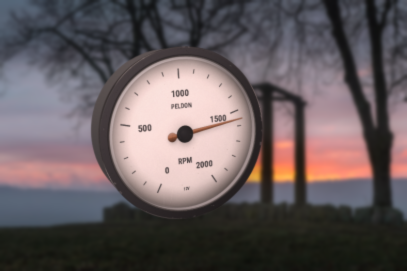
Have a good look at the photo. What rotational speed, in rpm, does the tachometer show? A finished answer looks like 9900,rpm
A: 1550,rpm
